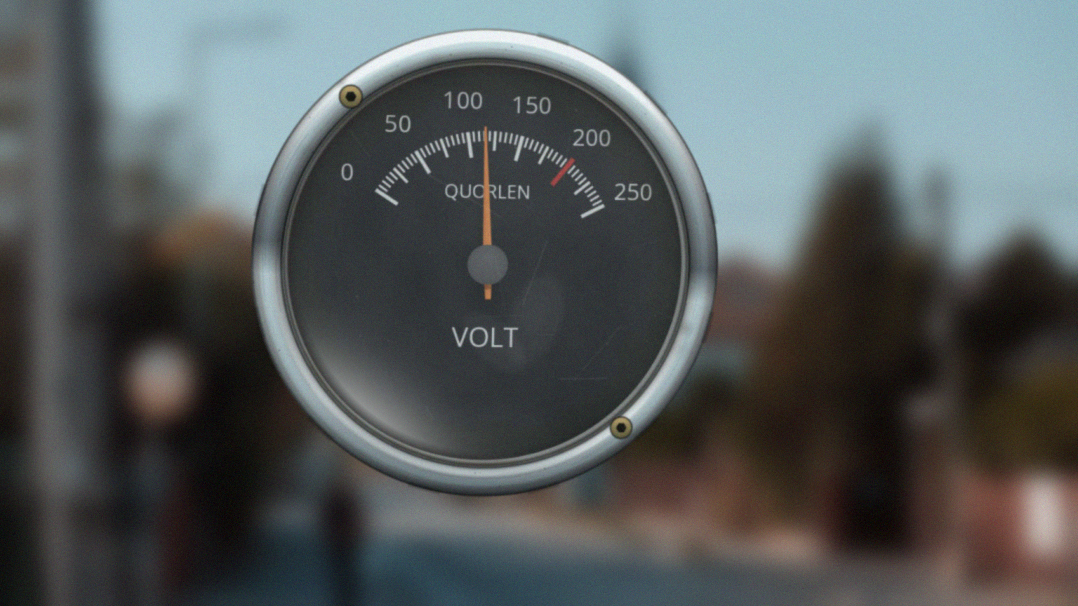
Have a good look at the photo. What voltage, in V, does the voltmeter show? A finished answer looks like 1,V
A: 115,V
